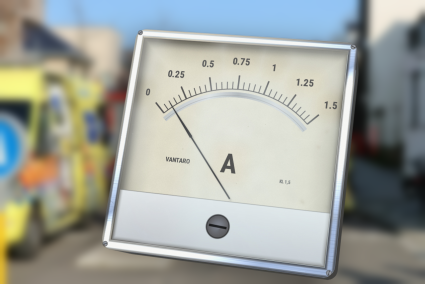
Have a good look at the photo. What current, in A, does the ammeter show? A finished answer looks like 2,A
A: 0.1,A
